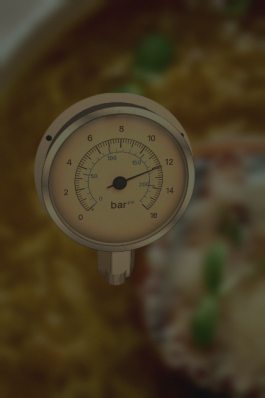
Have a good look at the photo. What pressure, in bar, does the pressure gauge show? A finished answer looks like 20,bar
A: 12,bar
